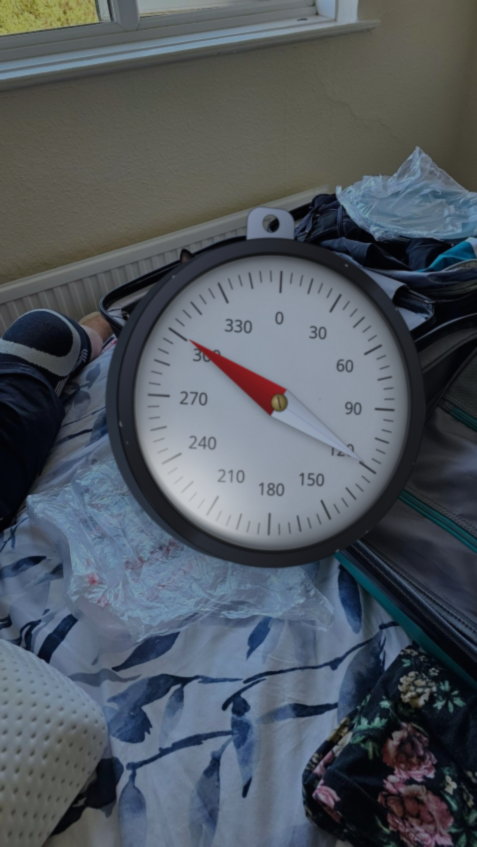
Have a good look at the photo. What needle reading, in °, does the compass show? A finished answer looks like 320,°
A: 300,°
